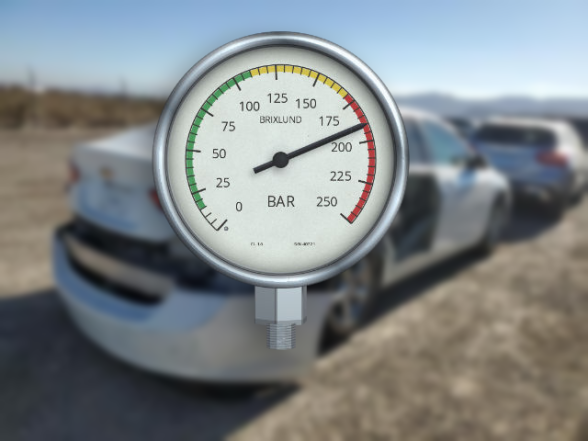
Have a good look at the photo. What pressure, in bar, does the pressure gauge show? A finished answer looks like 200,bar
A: 190,bar
